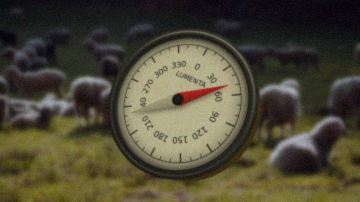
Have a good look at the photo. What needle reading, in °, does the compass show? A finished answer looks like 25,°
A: 50,°
